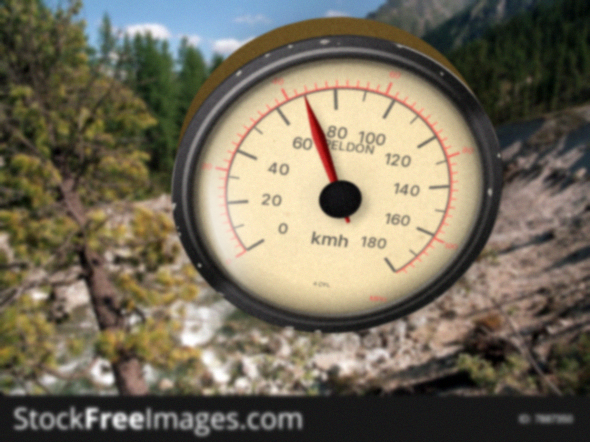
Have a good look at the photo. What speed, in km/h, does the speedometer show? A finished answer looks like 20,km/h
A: 70,km/h
